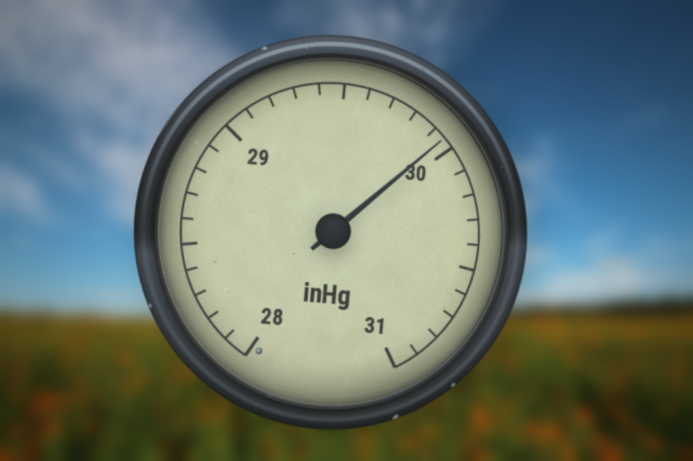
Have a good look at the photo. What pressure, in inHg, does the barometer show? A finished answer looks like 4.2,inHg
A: 29.95,inHg
